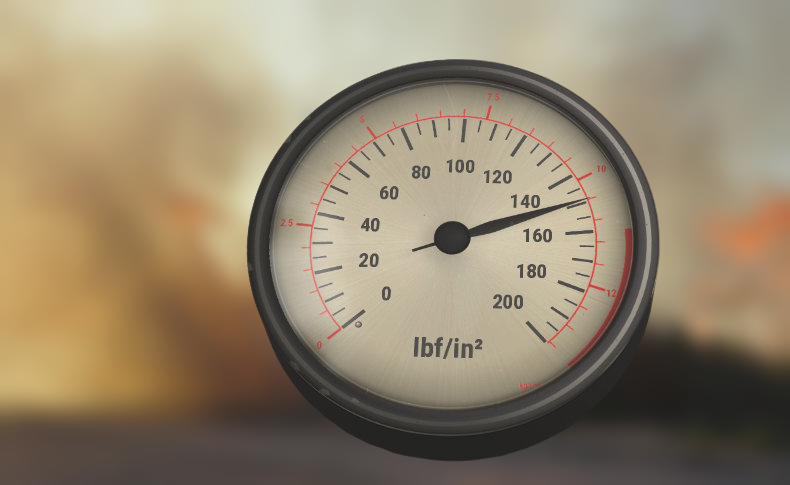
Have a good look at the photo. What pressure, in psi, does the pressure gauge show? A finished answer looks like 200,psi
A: 150,psi
